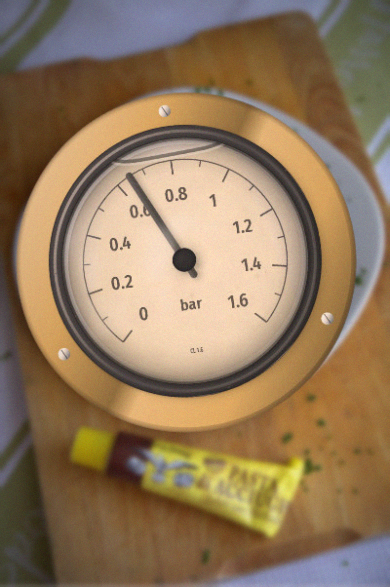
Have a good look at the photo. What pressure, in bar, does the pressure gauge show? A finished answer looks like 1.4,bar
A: 0.65,bar
